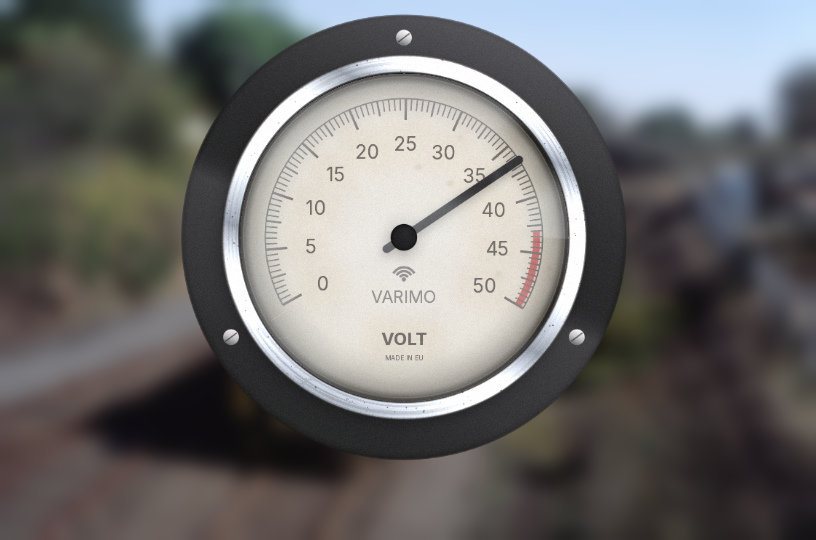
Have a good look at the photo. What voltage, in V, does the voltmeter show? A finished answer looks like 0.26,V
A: 36.5,V
